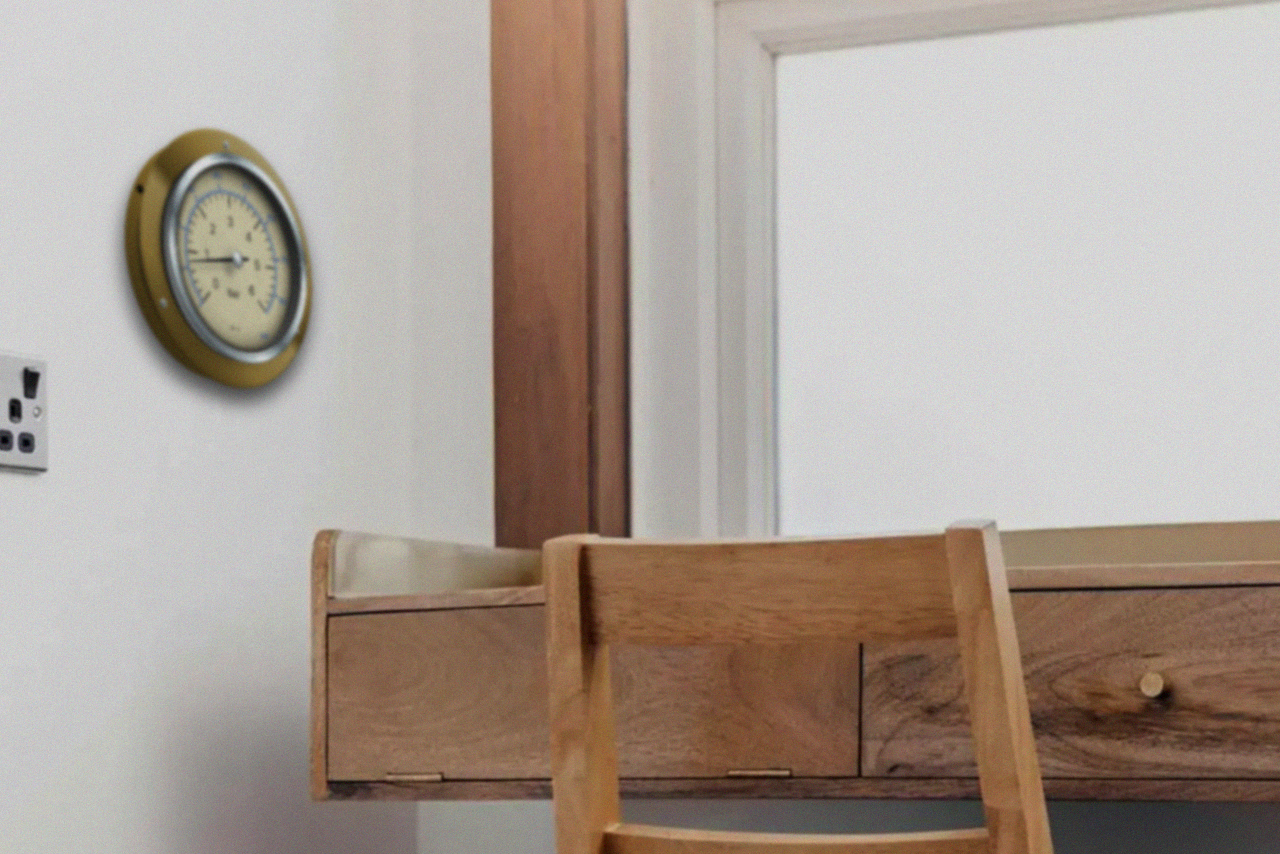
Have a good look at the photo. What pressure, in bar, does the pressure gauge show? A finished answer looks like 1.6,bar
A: 0.8,bar
